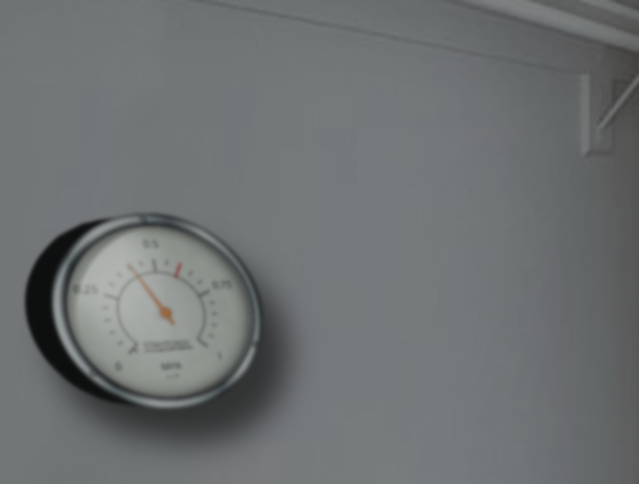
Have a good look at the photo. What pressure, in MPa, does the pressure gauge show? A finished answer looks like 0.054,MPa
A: 0.4,MPa
